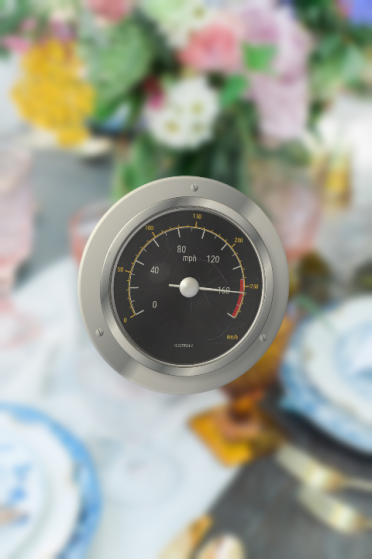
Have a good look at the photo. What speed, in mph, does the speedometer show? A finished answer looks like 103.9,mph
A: 160,mph
